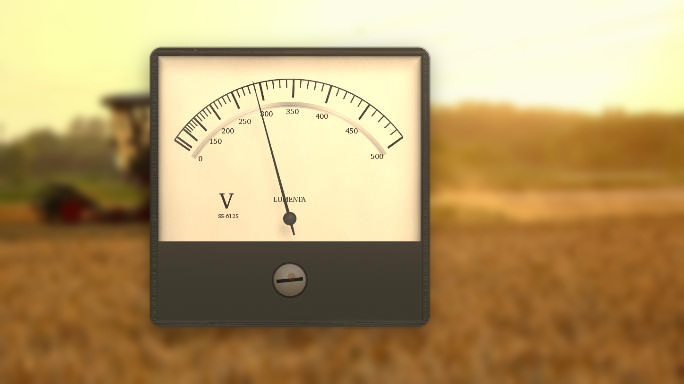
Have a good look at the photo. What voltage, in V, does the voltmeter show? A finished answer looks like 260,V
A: 290,V
